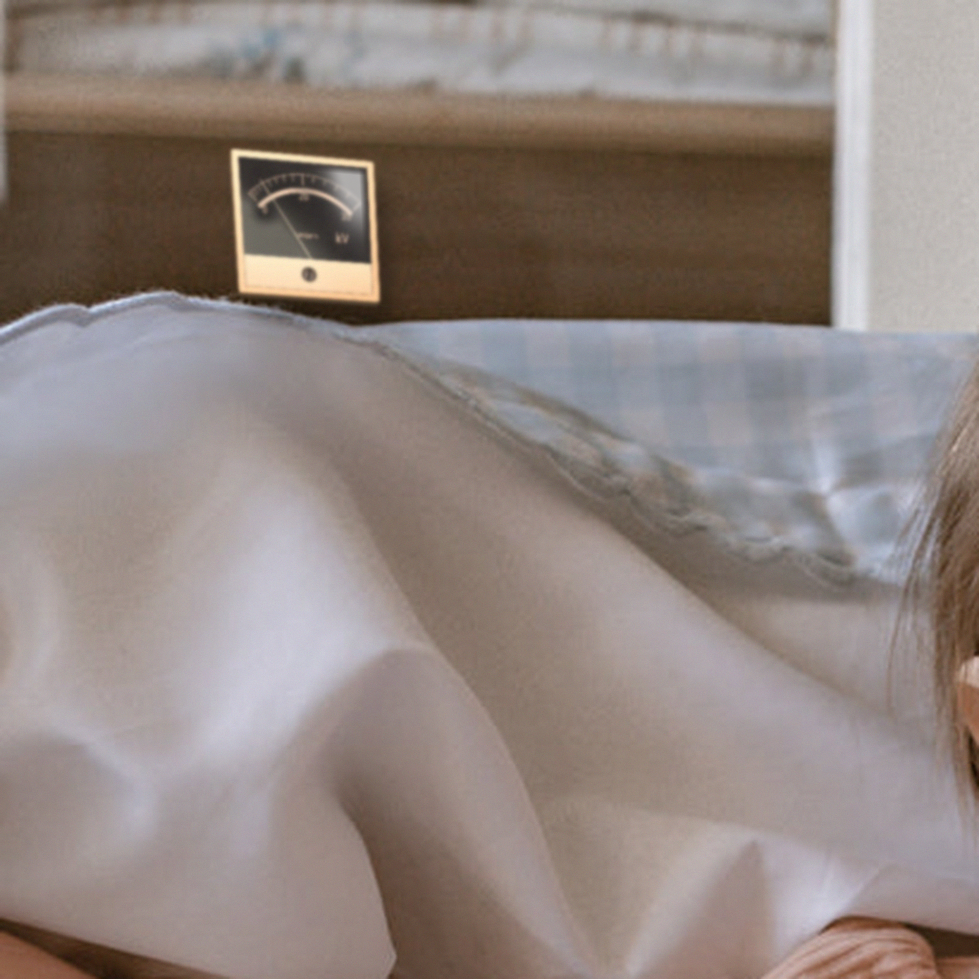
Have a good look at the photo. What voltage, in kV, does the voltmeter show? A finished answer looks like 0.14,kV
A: 10,kV
